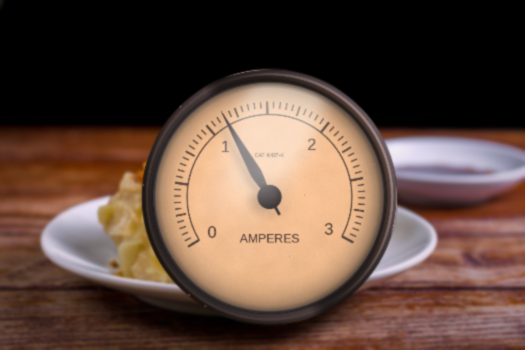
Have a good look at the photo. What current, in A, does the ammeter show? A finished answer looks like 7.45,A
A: 1.15,A
